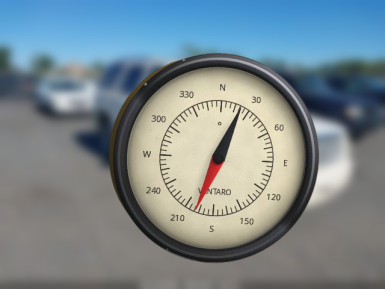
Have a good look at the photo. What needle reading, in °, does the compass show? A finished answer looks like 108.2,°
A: 200,°
